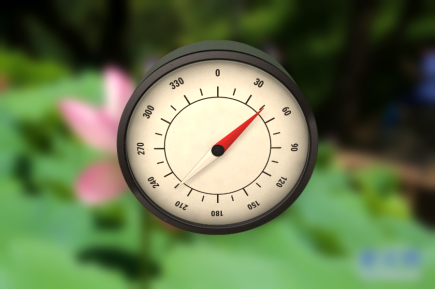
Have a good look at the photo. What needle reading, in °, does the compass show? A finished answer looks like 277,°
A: 45,°
